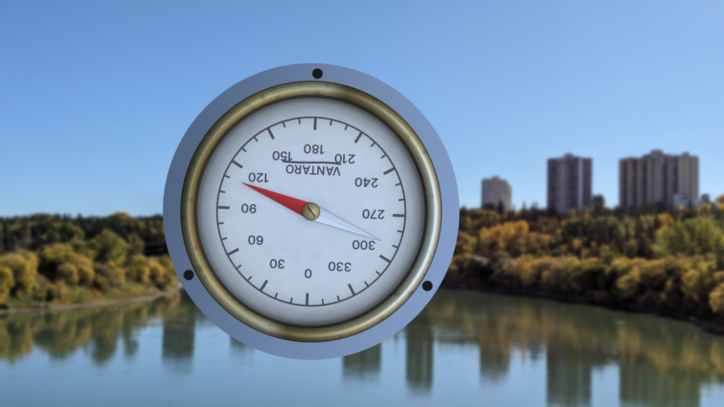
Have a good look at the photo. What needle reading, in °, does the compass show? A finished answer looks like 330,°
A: 110,°
